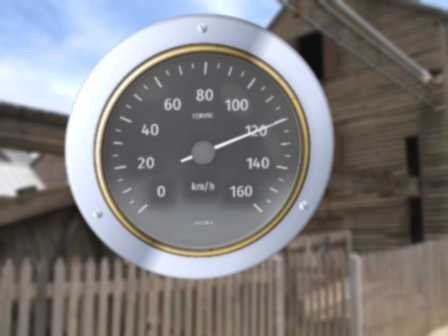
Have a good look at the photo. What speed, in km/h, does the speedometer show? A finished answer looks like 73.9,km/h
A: 120,km/h
